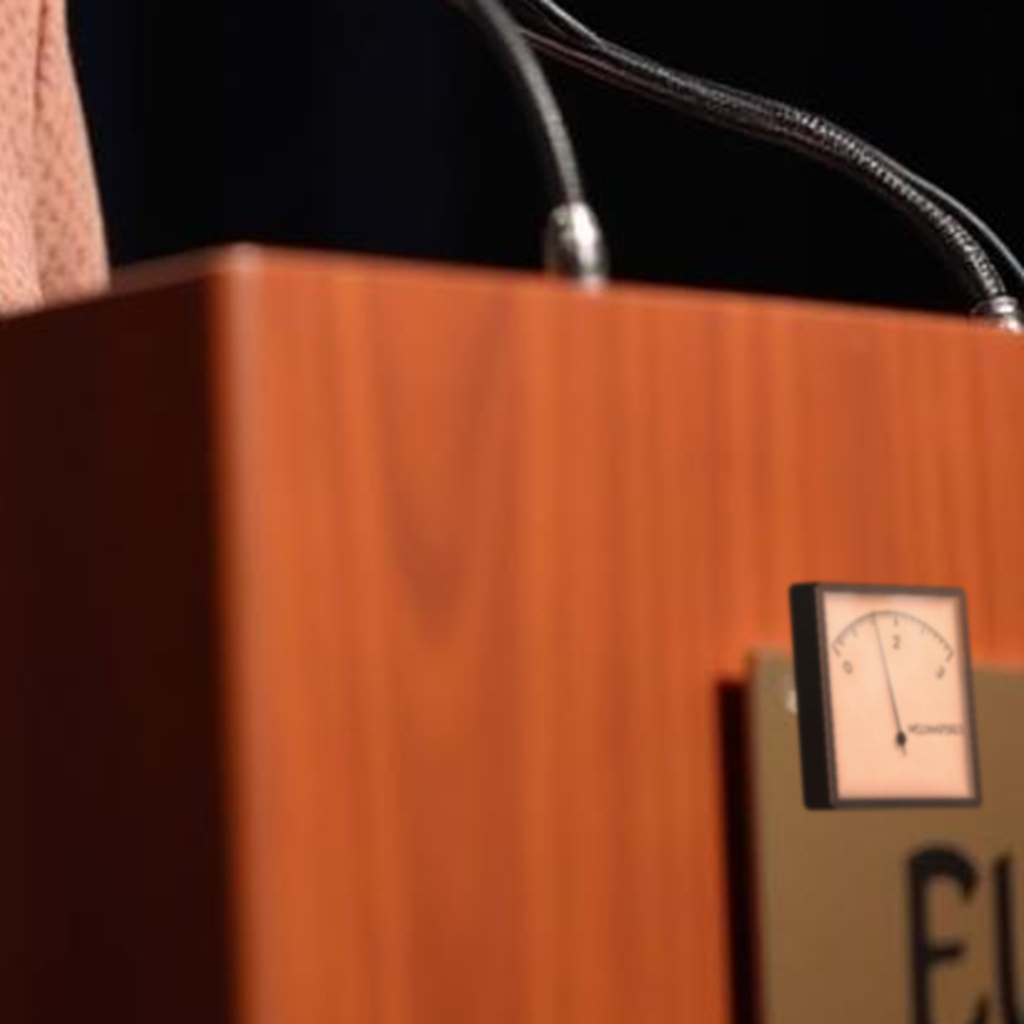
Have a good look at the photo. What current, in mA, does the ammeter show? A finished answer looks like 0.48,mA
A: 1.5,mA
